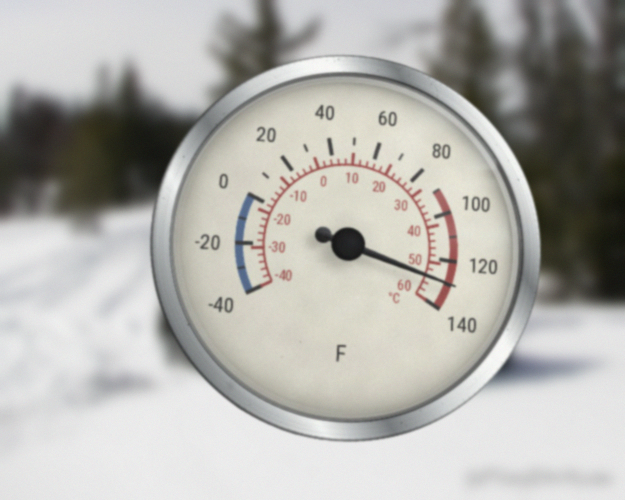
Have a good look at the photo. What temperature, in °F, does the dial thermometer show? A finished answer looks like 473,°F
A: 130,°F
